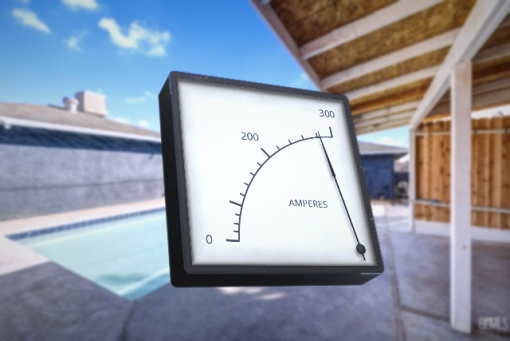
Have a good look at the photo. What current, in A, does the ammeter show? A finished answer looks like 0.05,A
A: 280,A
